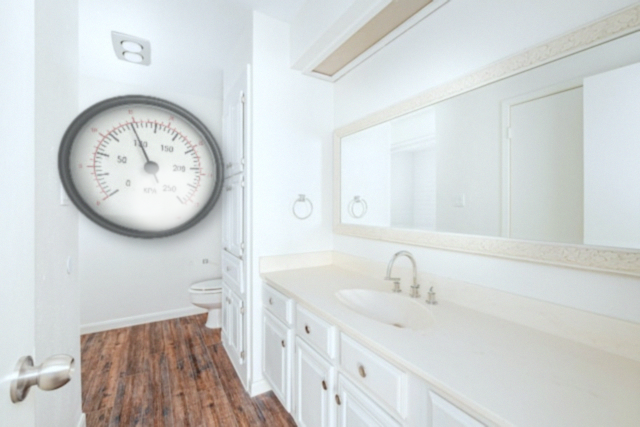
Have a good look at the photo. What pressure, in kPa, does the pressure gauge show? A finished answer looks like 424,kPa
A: 100,kPa
